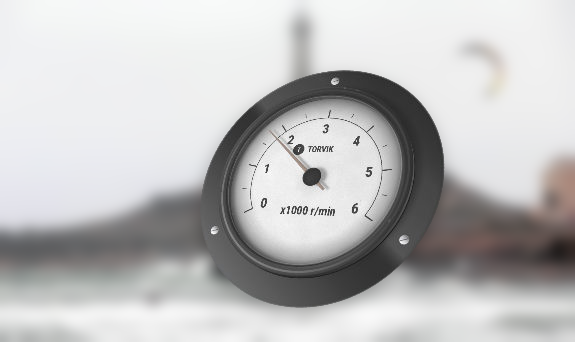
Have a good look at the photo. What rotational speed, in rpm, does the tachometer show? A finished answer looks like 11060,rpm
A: 1750,rpm
